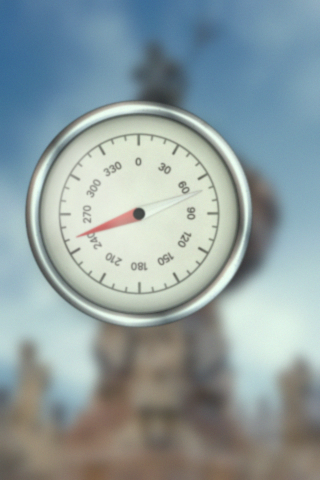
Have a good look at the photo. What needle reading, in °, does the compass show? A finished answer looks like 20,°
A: 250,°
